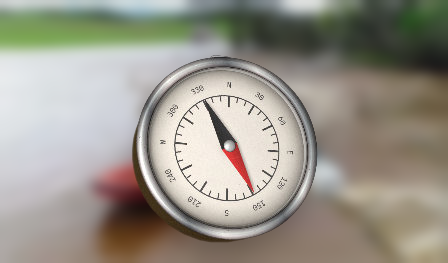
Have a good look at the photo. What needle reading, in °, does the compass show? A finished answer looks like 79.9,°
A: 150,°
